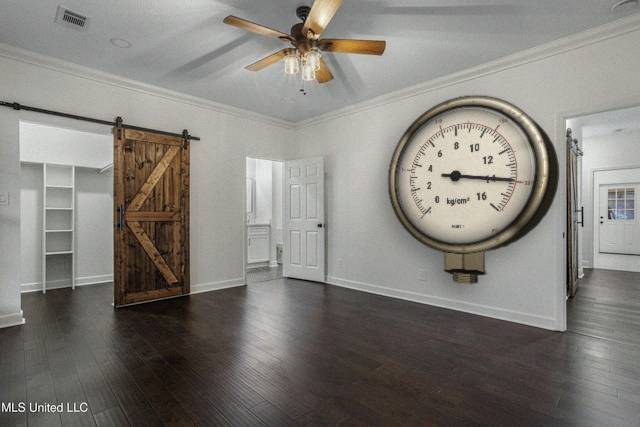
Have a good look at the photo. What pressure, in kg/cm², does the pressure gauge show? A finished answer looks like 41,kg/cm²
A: 14,kg/cm²
